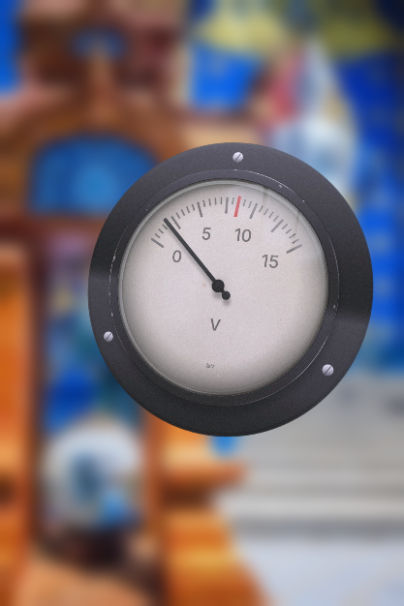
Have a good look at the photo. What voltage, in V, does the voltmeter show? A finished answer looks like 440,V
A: 2,V
